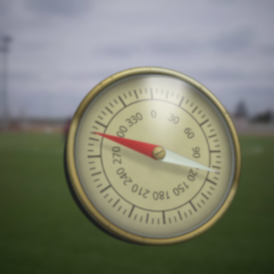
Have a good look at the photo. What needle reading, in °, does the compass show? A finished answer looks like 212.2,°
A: 290,°
